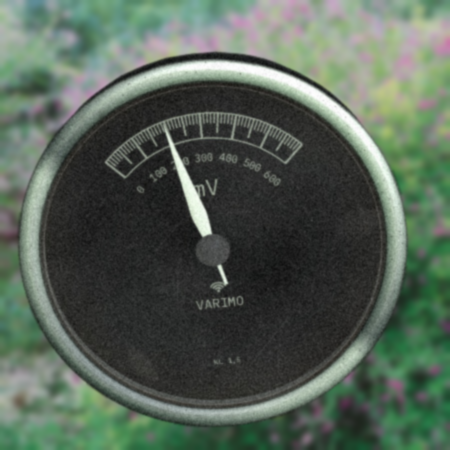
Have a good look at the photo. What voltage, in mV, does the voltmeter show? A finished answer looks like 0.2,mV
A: 200,mV
